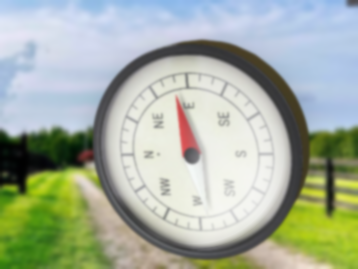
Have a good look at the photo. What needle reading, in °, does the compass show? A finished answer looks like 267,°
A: 80,°
